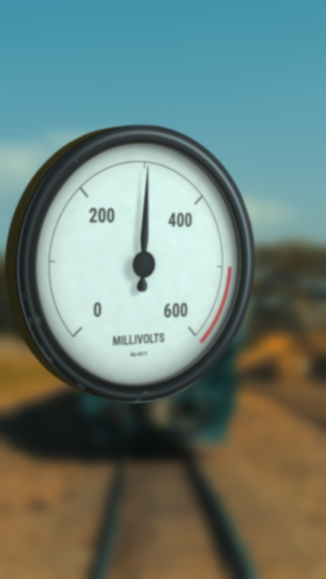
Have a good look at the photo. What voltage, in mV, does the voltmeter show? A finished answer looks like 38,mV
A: 300,mV
